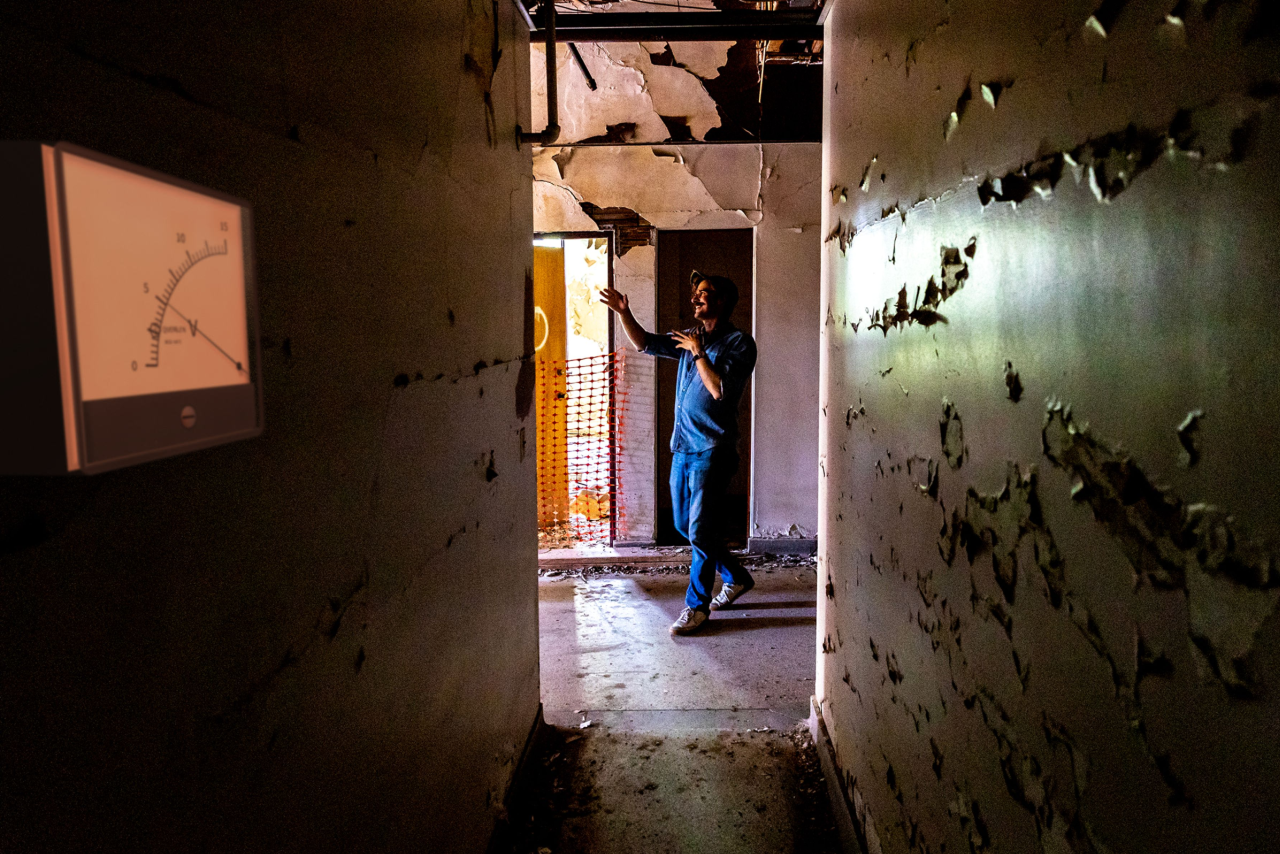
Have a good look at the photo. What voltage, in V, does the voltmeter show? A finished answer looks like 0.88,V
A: 5,V
